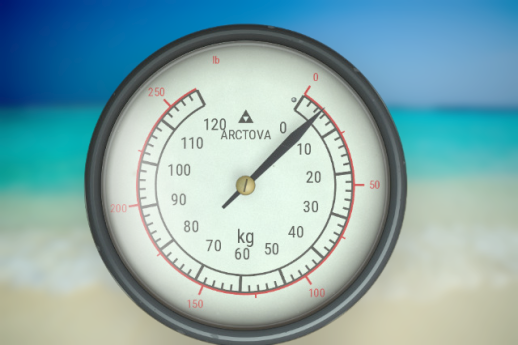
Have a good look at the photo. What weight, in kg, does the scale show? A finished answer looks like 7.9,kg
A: 5,kg
